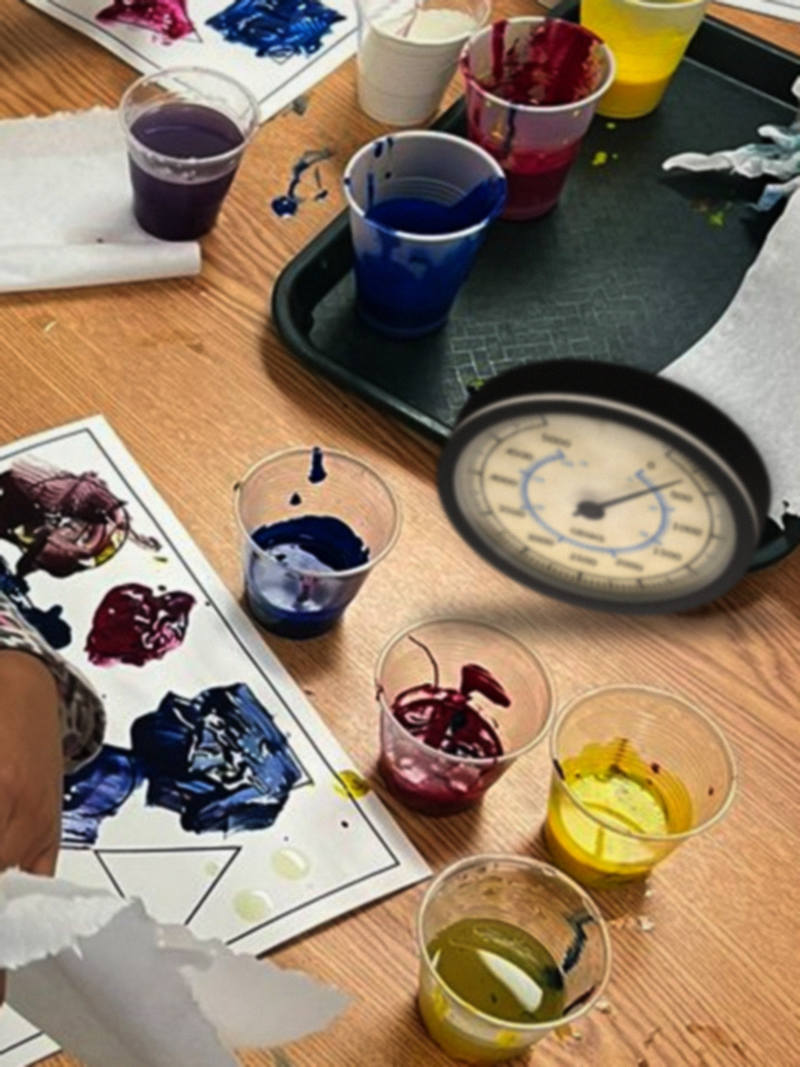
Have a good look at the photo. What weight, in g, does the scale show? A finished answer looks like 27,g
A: 250,g
